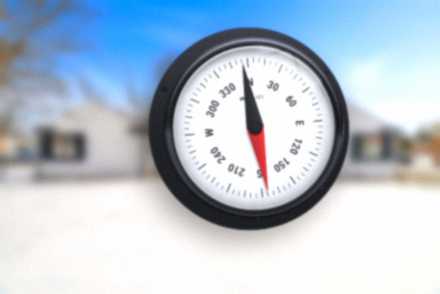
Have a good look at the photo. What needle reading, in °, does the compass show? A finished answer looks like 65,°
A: 175,°
